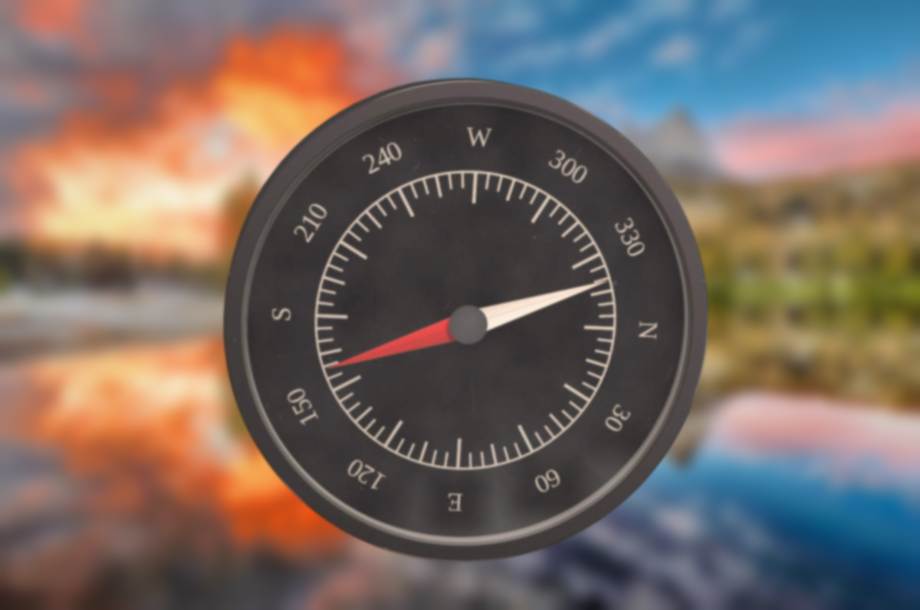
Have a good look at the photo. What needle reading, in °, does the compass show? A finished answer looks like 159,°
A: 160,°
